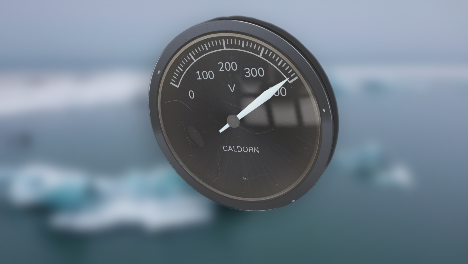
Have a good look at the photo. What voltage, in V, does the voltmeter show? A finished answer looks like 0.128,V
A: 390,V
